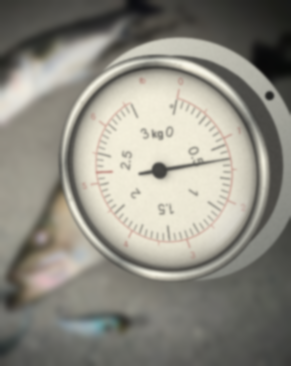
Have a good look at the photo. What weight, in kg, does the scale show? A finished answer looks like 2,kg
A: 0.6,kg
